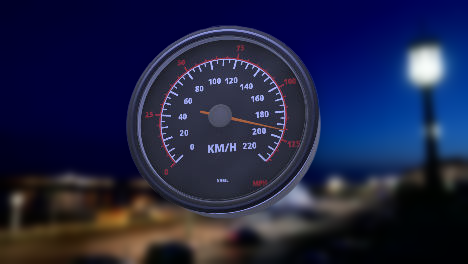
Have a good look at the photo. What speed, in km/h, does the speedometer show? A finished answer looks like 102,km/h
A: 195,km/h
